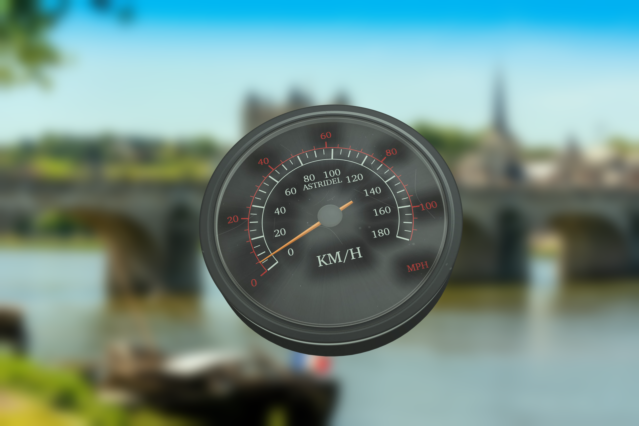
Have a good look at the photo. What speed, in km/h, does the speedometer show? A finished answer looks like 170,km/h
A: 5,km/h
